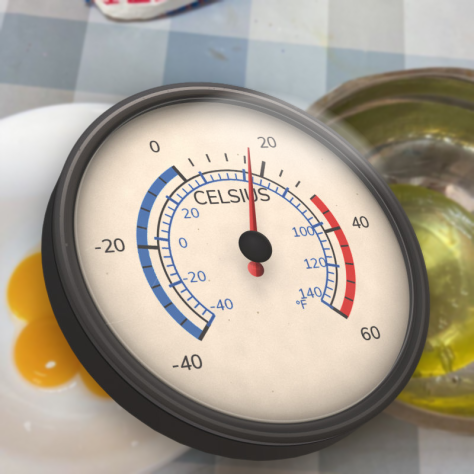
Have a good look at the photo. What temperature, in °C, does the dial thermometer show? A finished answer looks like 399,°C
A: 16,°C
